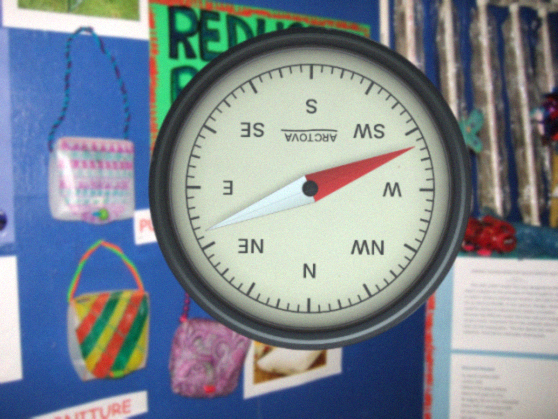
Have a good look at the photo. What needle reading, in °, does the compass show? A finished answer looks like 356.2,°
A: 247.5,°
